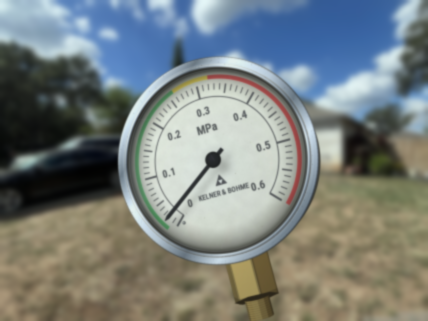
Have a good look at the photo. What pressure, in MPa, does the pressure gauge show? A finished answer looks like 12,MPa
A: 0.02,MPa
